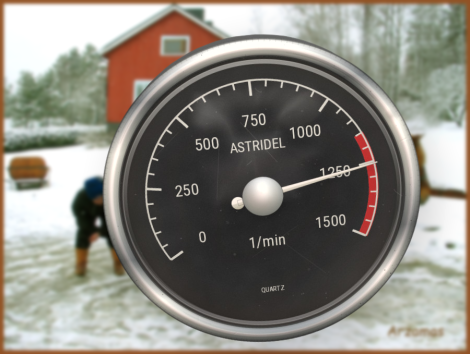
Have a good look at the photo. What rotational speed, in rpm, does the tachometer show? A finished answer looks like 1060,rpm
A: 1250,rpm
